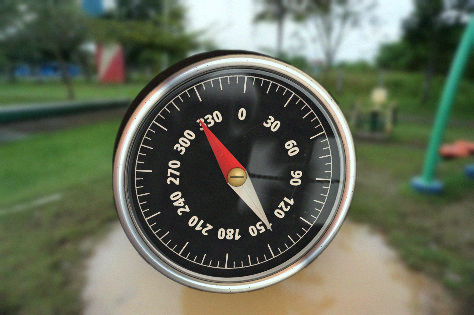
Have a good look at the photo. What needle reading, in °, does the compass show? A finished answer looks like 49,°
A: 322.5,°
